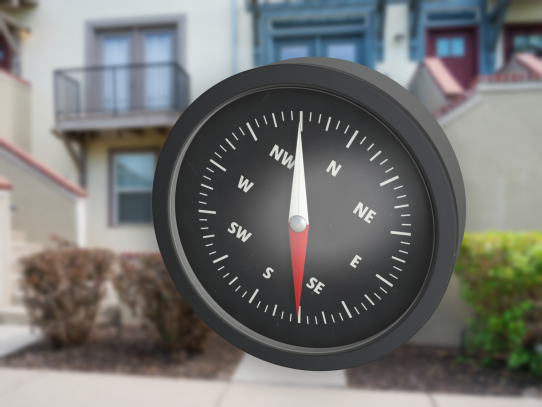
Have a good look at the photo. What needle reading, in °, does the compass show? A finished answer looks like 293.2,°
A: 150,°
